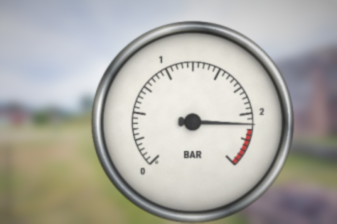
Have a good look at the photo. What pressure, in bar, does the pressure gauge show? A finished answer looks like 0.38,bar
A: 2.1,bar
